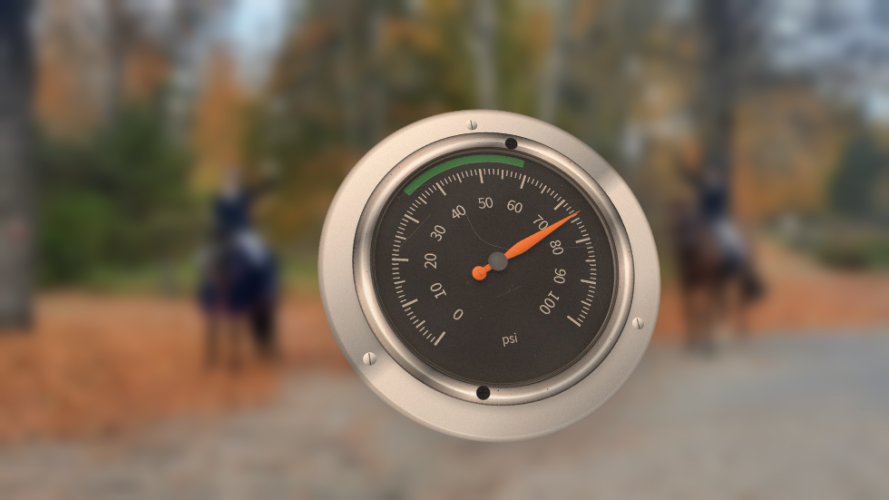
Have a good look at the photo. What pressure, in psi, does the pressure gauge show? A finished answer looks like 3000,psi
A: 74,psi
